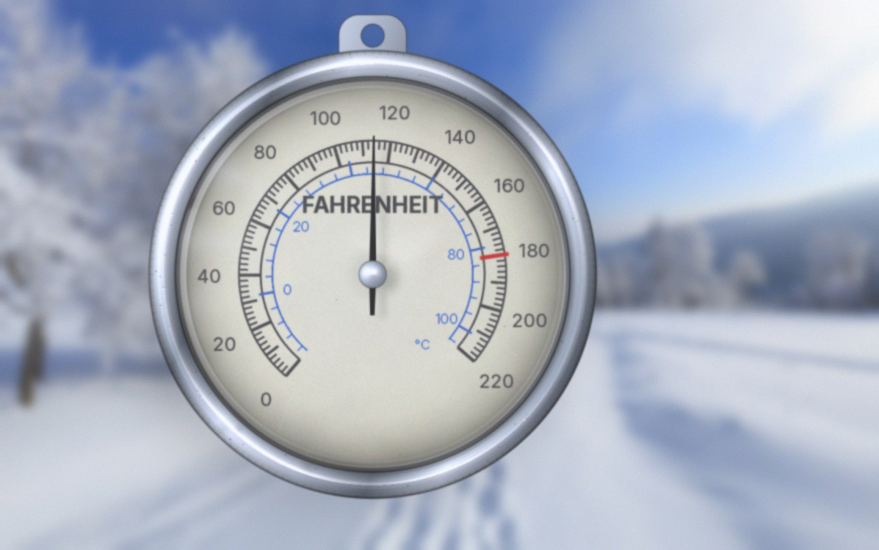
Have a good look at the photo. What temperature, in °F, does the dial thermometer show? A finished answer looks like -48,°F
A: 114,°F
